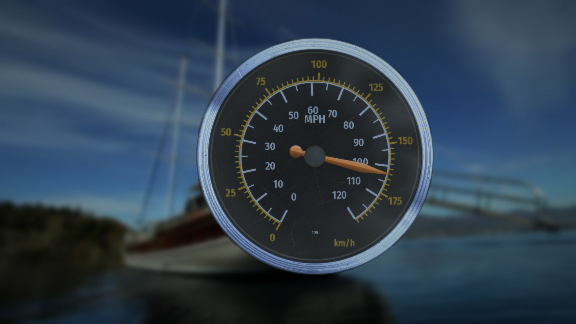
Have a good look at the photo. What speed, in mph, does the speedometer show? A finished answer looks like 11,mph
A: 102.5,mph
